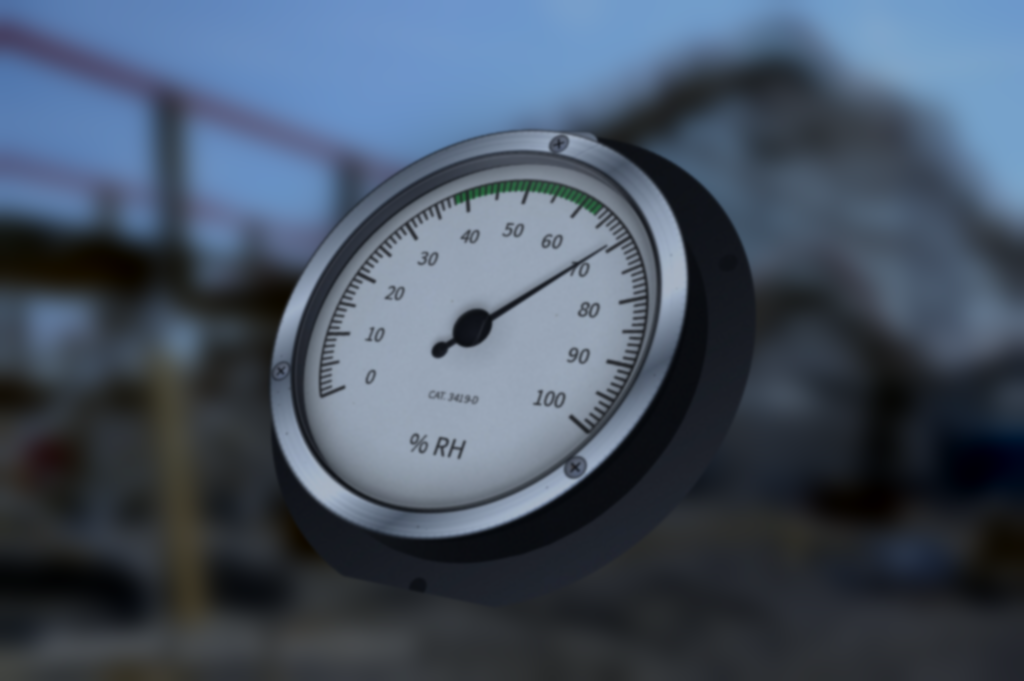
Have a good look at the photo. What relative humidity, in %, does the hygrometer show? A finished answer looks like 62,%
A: 70,%
